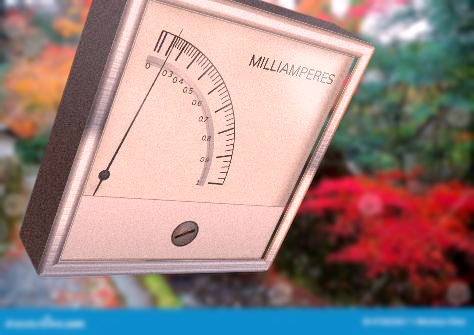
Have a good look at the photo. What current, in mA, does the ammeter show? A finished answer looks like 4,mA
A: 0.2,mA
